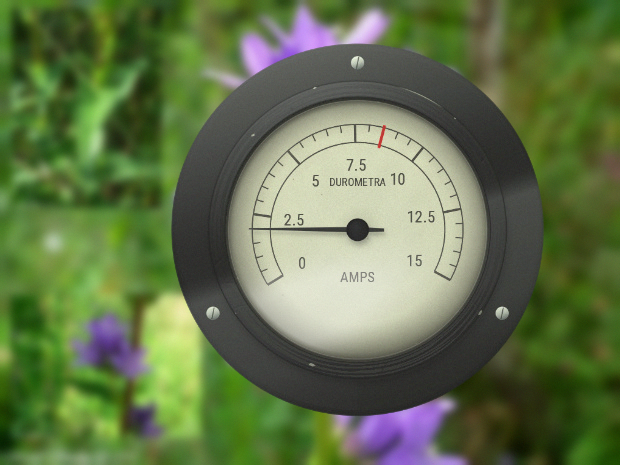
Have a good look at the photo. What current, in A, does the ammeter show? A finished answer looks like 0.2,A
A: 2,A
